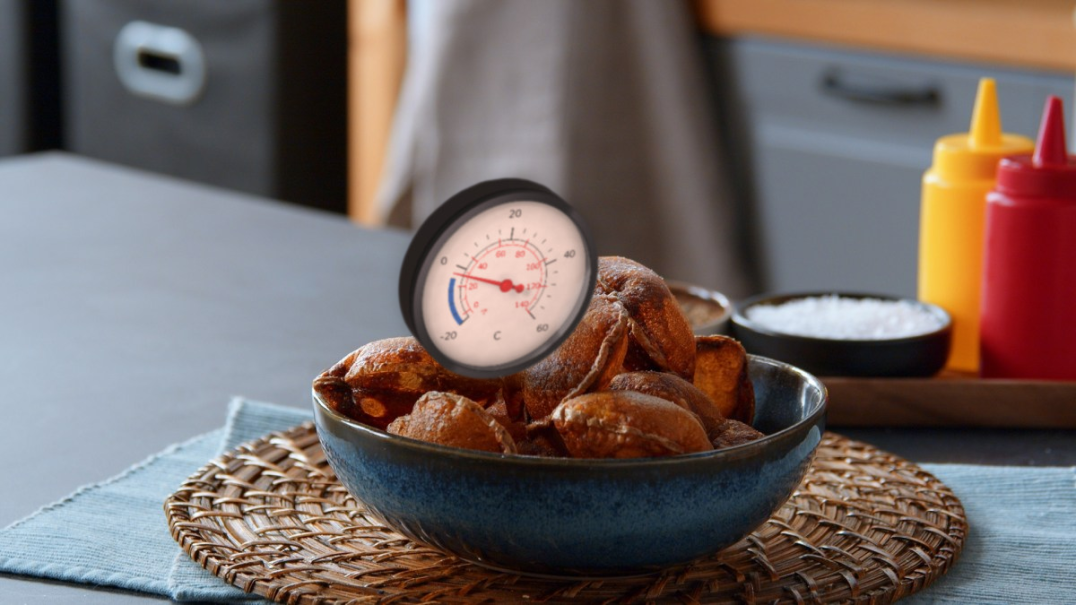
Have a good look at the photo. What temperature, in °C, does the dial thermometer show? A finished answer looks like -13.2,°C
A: -2,°C
